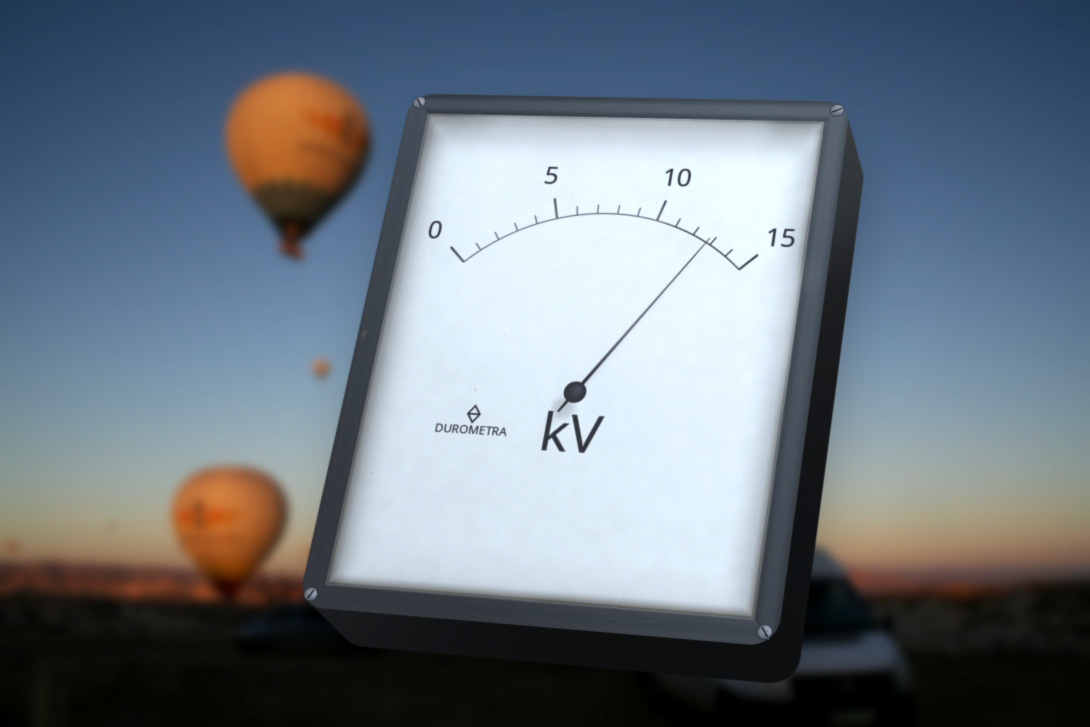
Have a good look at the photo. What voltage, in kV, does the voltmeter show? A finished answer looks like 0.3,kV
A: 13,kV
